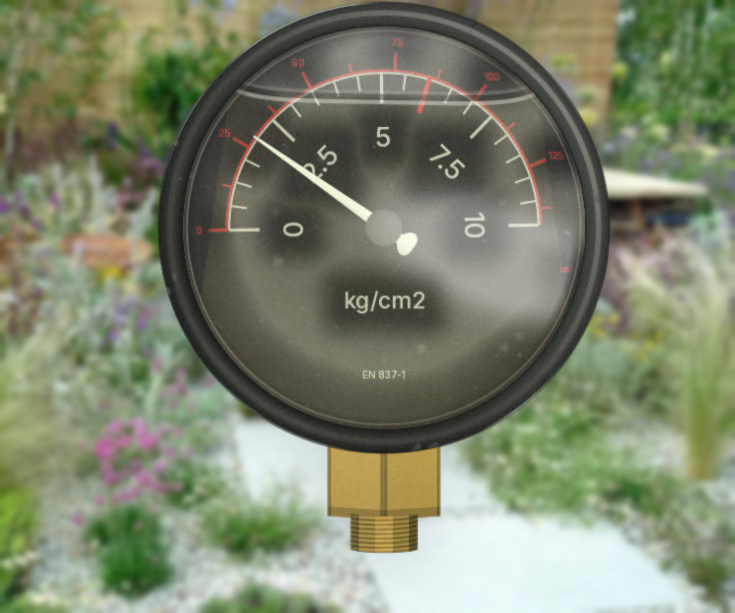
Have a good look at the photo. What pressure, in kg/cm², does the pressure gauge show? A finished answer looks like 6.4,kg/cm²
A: 2,kg/cm²
